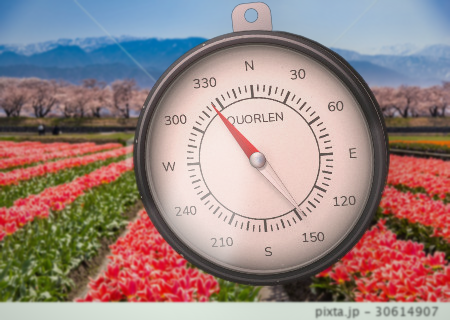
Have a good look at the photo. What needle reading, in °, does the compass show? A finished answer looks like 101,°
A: 325,°
